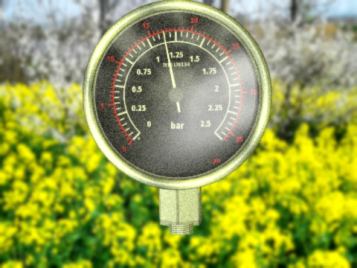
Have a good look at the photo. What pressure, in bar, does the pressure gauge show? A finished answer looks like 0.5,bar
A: 1.15,bar
